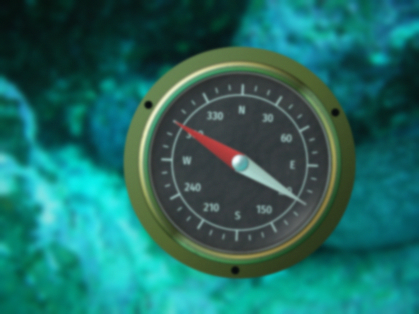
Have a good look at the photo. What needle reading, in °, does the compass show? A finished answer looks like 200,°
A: 300,°
